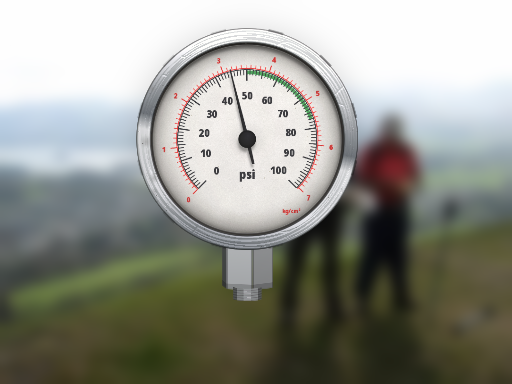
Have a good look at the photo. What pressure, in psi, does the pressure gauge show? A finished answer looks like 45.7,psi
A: 45,psi
